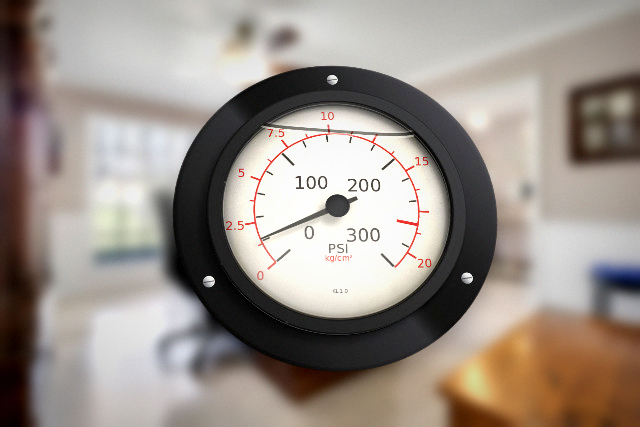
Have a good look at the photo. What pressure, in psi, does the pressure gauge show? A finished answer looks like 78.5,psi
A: 20,psi
